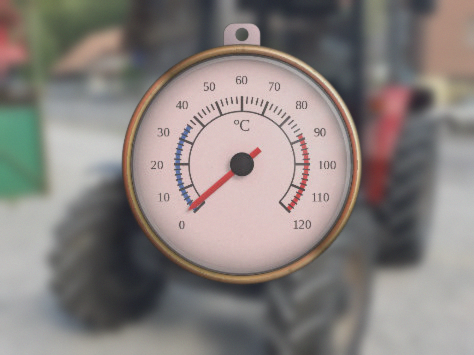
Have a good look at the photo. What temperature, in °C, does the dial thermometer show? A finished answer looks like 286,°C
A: 2,°C
